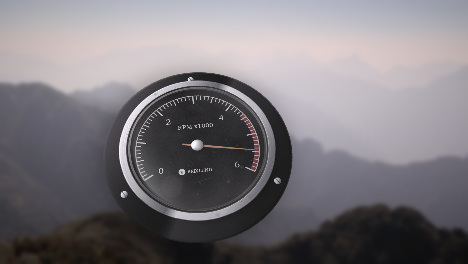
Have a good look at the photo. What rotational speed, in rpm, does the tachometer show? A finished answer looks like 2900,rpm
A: 5500,rpm
